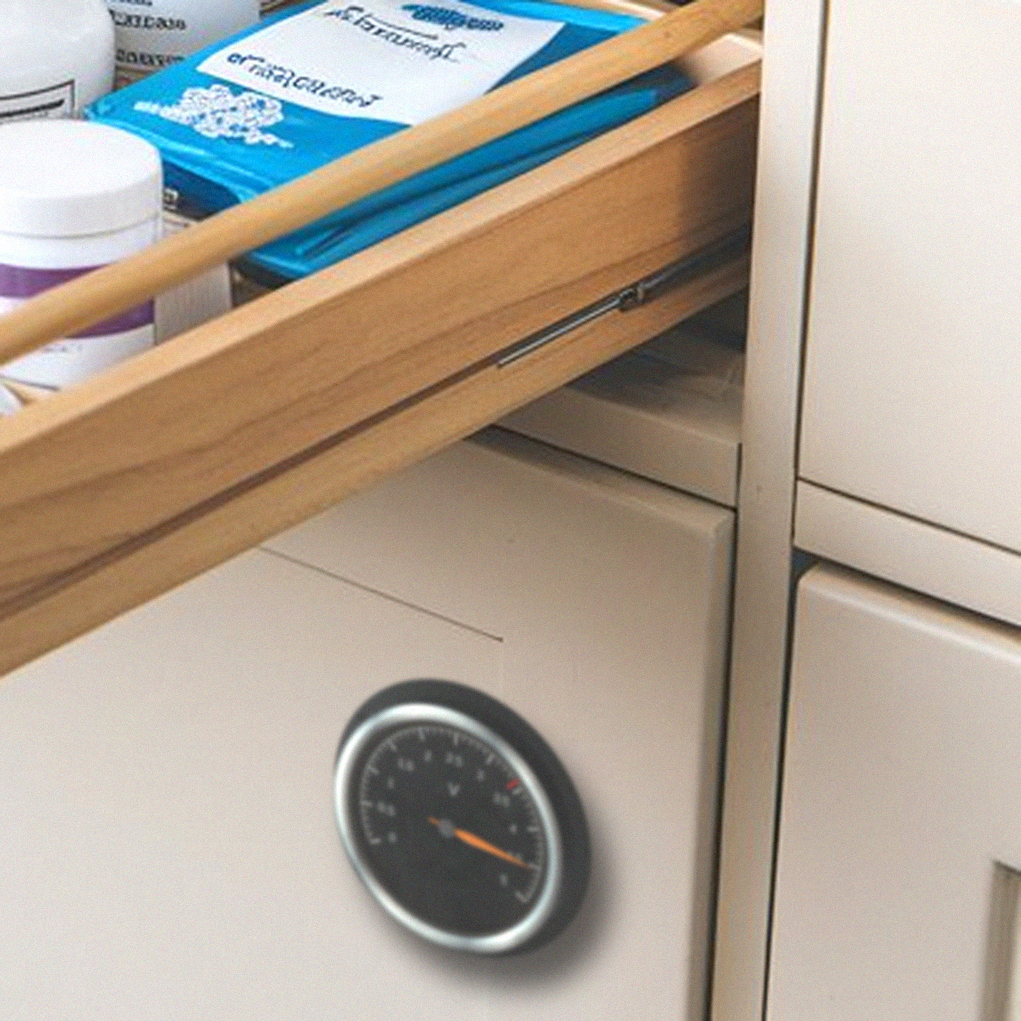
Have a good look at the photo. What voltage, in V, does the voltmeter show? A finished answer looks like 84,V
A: 4.5,V
